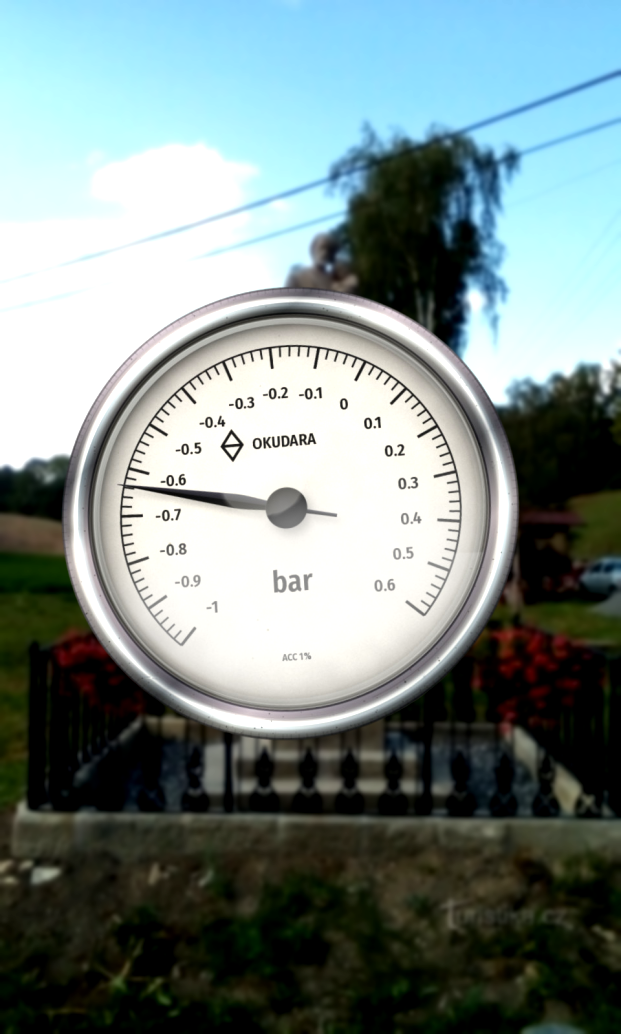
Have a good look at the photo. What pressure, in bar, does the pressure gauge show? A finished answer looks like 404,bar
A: -0.64,bar
